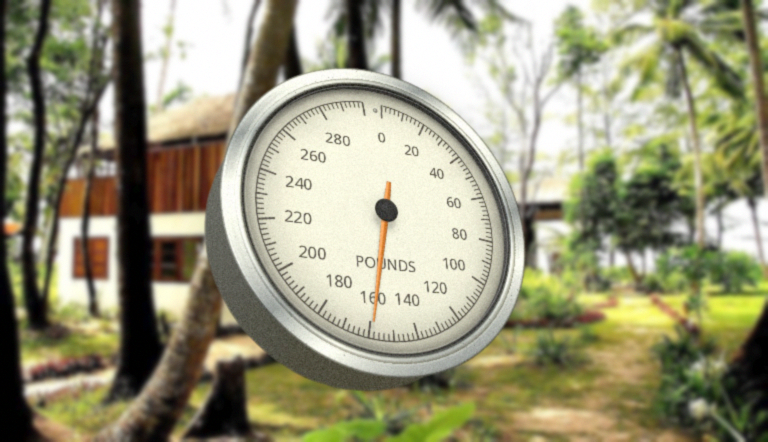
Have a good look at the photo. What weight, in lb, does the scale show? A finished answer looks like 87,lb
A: 160,lb
